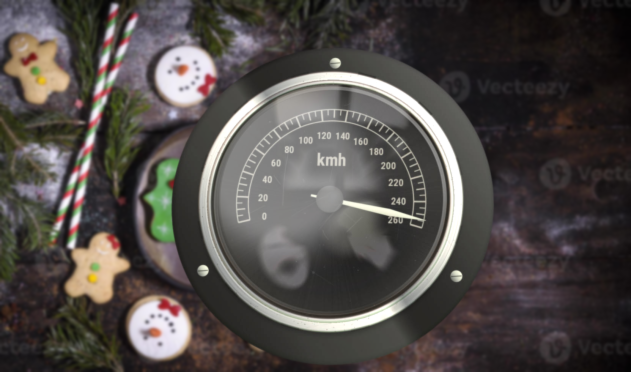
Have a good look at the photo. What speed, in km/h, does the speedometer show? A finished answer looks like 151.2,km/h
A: 255,km/h
